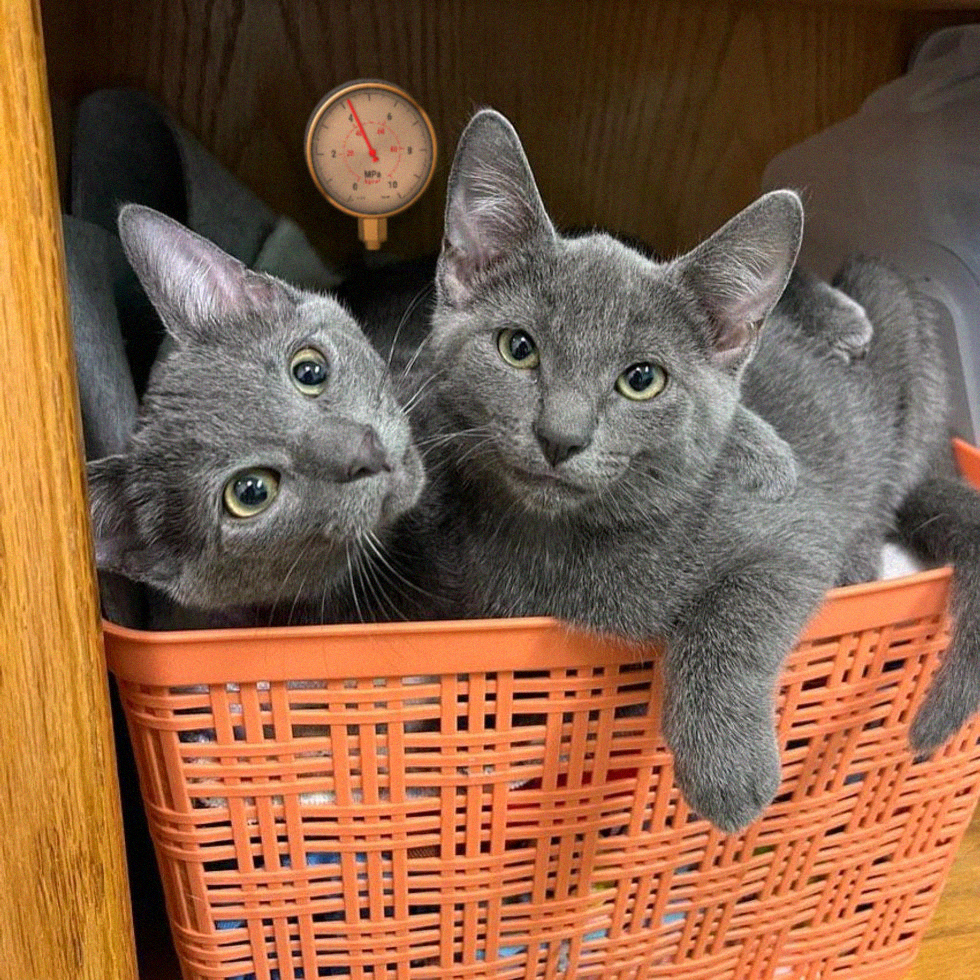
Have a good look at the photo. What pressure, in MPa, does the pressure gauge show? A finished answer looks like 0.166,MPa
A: 4.25,MPa
